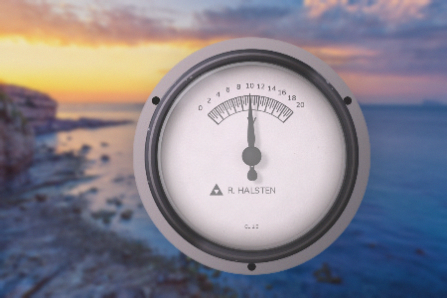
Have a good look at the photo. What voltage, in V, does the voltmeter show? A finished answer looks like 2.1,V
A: 10,V
